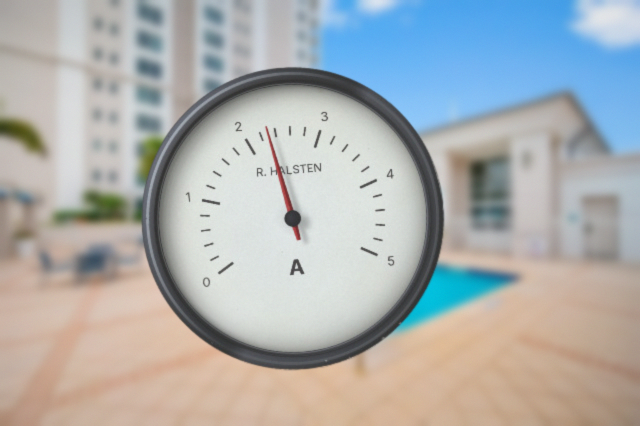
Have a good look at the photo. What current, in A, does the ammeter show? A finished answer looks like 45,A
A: 2.3,A
